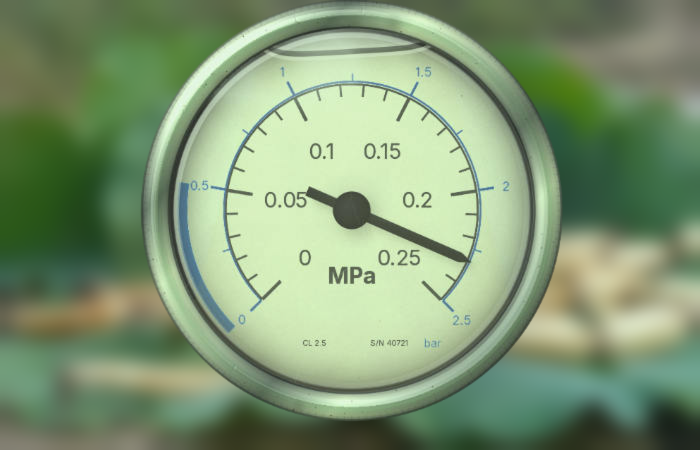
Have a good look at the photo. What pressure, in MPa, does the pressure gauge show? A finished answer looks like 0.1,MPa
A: 0.23,MPa
